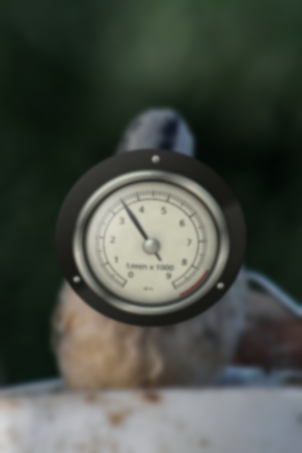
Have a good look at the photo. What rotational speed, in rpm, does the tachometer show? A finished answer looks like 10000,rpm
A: 3500,rpm
